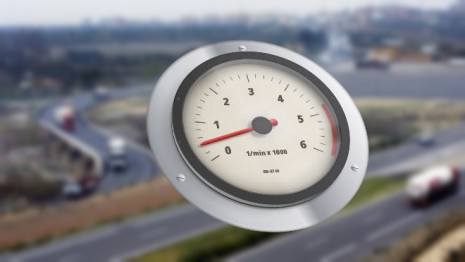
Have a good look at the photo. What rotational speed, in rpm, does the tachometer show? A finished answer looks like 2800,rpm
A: 400,rpm
